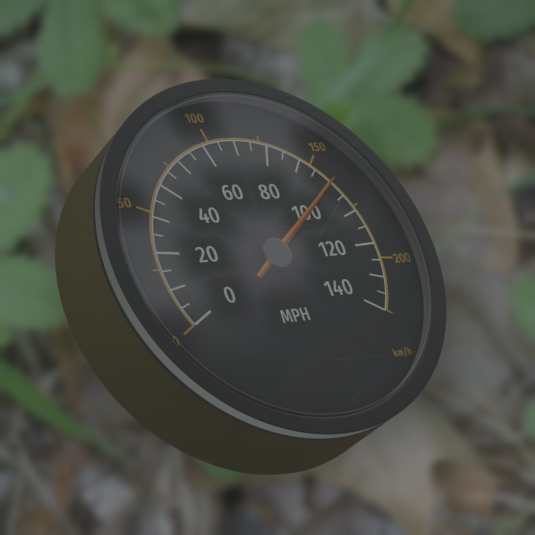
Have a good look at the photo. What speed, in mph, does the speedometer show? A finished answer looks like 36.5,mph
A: 100,mph
